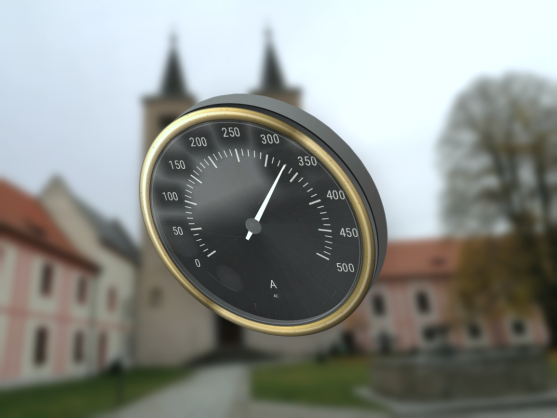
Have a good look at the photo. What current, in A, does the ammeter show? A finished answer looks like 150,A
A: 330,A
